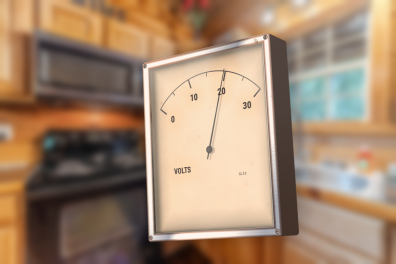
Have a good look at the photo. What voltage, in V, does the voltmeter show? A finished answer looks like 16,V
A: 20,V
